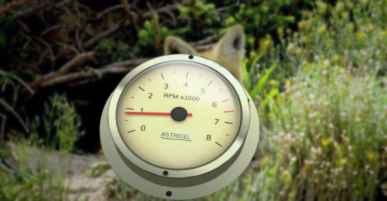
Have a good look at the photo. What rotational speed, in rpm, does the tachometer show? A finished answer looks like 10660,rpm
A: 750,rpm
